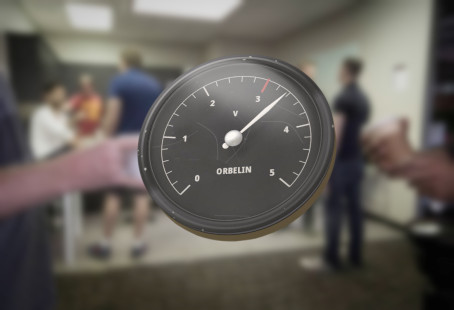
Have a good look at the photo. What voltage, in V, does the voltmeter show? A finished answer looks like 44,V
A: 3.4,V
